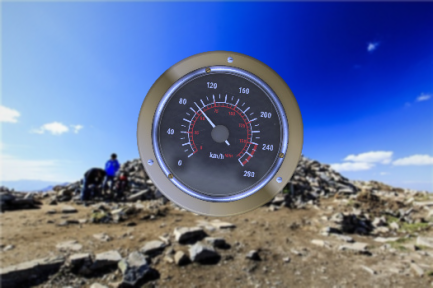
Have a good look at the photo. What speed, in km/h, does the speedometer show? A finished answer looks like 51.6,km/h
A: 90,km/h
